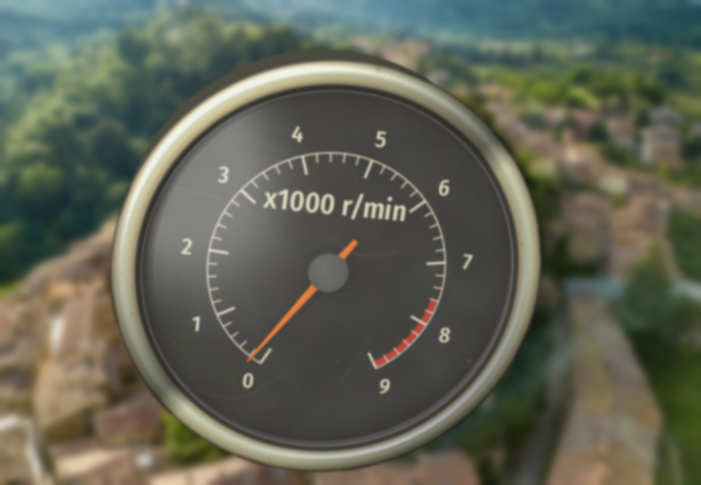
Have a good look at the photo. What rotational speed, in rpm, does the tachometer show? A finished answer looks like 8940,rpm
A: 200,rpm
